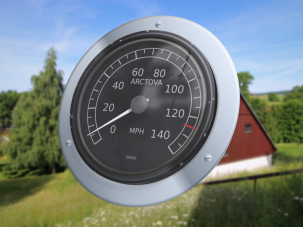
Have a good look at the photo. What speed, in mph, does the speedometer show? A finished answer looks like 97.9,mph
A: 5,mph
